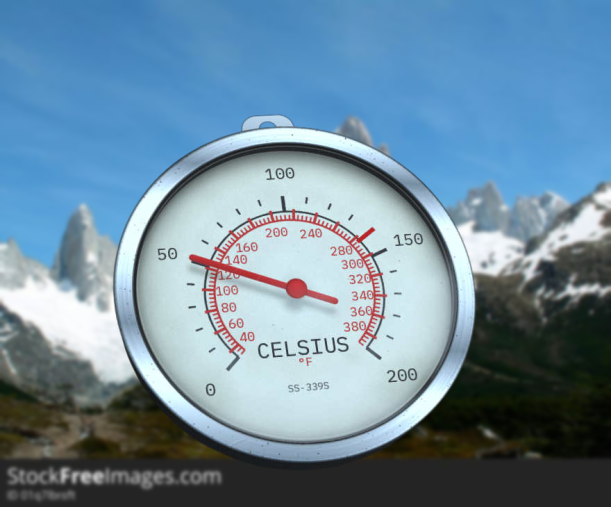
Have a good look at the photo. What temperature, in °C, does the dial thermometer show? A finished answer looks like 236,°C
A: 50,°C
